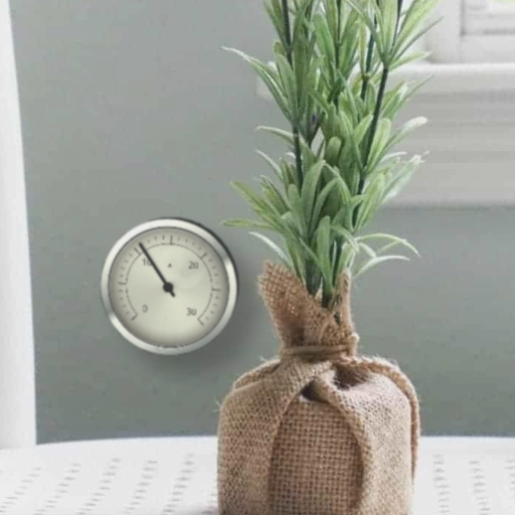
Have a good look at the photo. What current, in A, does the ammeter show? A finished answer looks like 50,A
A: 11,A
